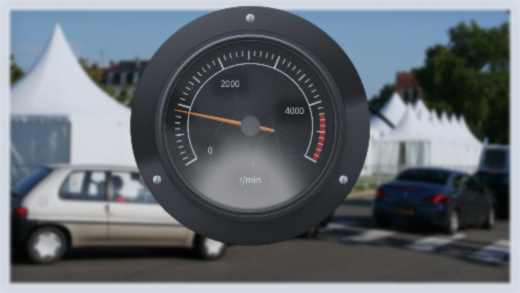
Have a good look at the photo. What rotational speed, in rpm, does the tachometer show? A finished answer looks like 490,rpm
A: 900,rpm
